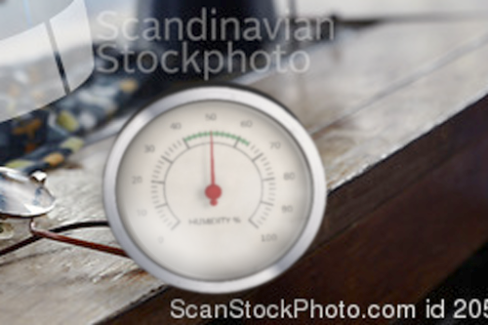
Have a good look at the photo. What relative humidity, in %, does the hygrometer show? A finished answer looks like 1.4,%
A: 50,%
